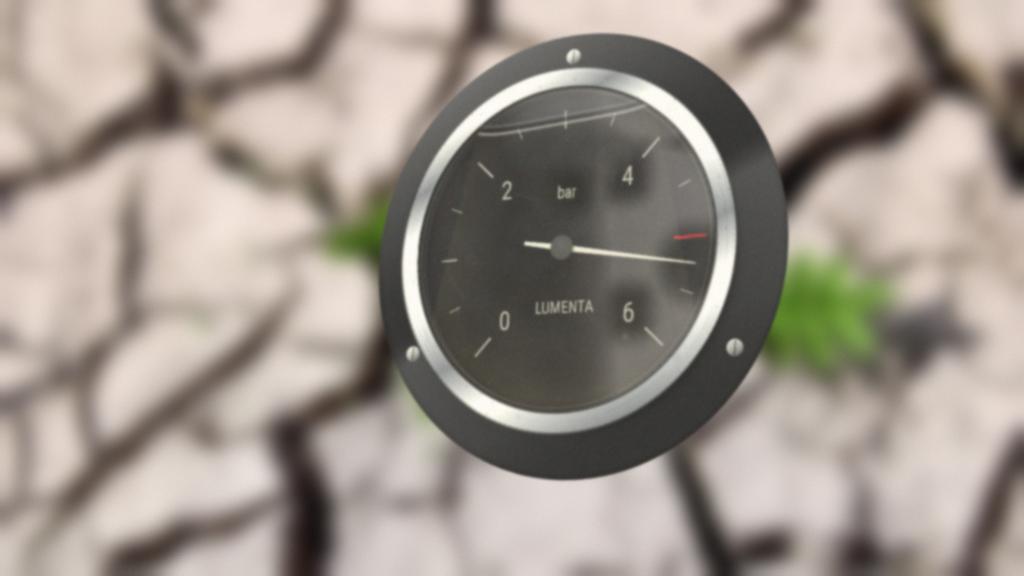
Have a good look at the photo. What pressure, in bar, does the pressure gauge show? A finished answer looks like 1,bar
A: 5.25,bar
